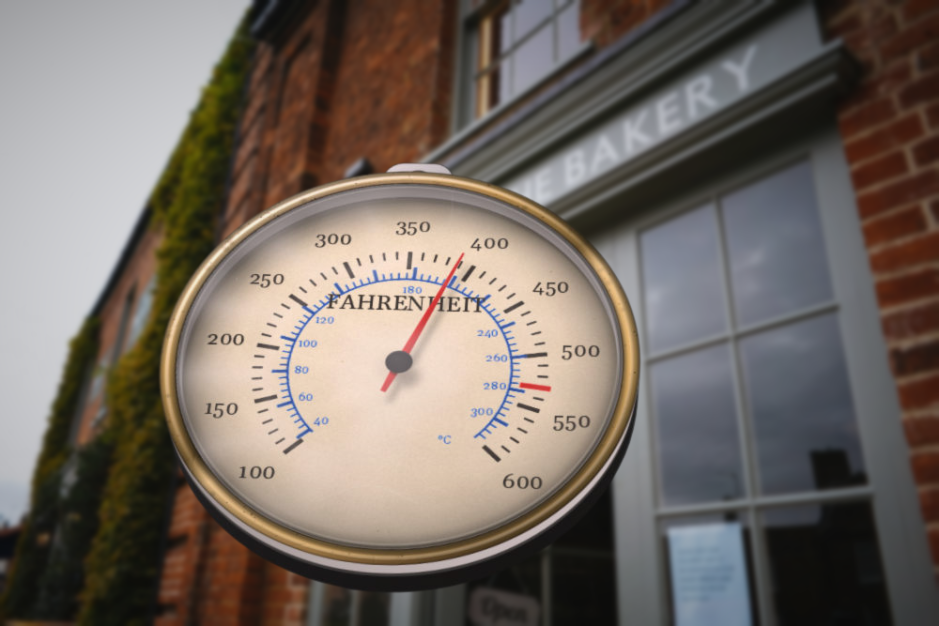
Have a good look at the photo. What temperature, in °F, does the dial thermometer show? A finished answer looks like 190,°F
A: 390,°F
